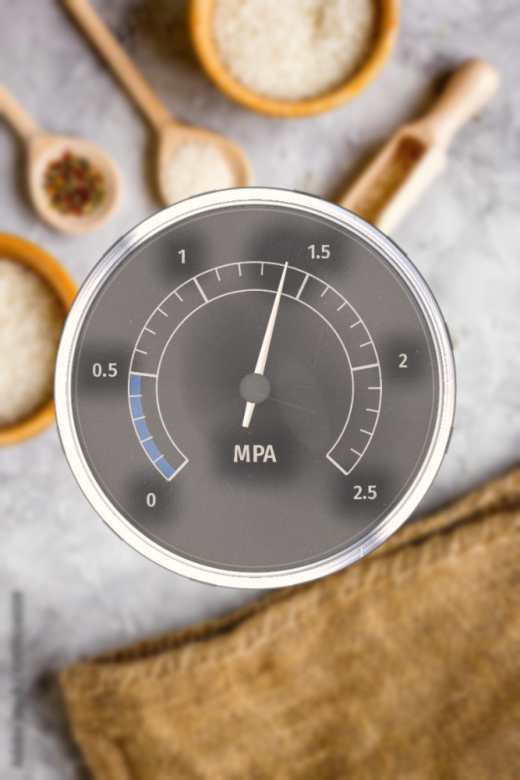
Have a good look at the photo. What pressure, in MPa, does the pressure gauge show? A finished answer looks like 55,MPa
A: 1.4,MPa
